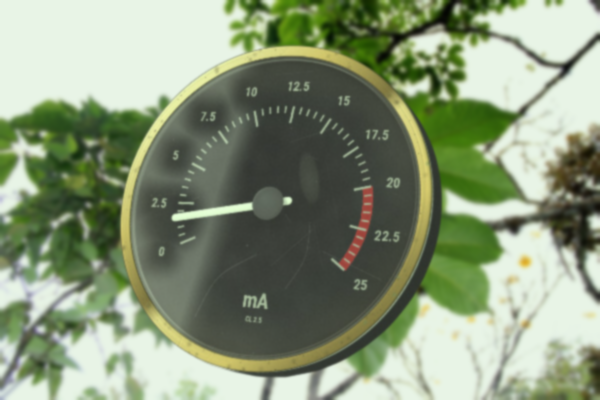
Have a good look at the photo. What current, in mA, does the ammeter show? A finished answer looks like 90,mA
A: 1.5,mA
